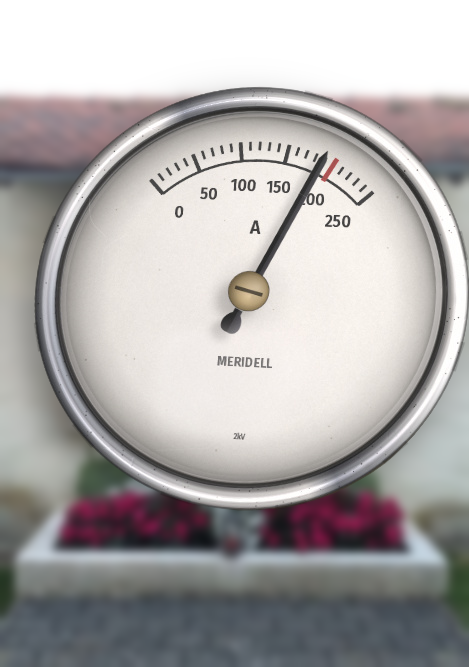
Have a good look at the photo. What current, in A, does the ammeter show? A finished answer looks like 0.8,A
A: 190,A
